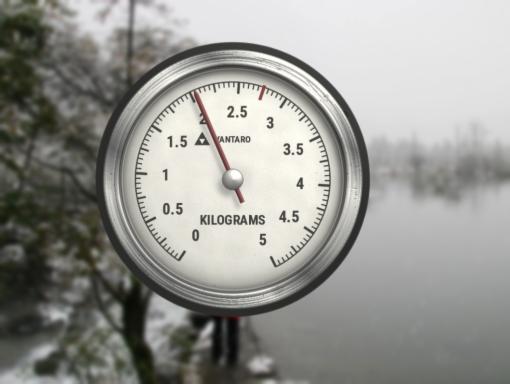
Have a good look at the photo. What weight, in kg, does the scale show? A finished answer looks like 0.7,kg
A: 2.05,kg
